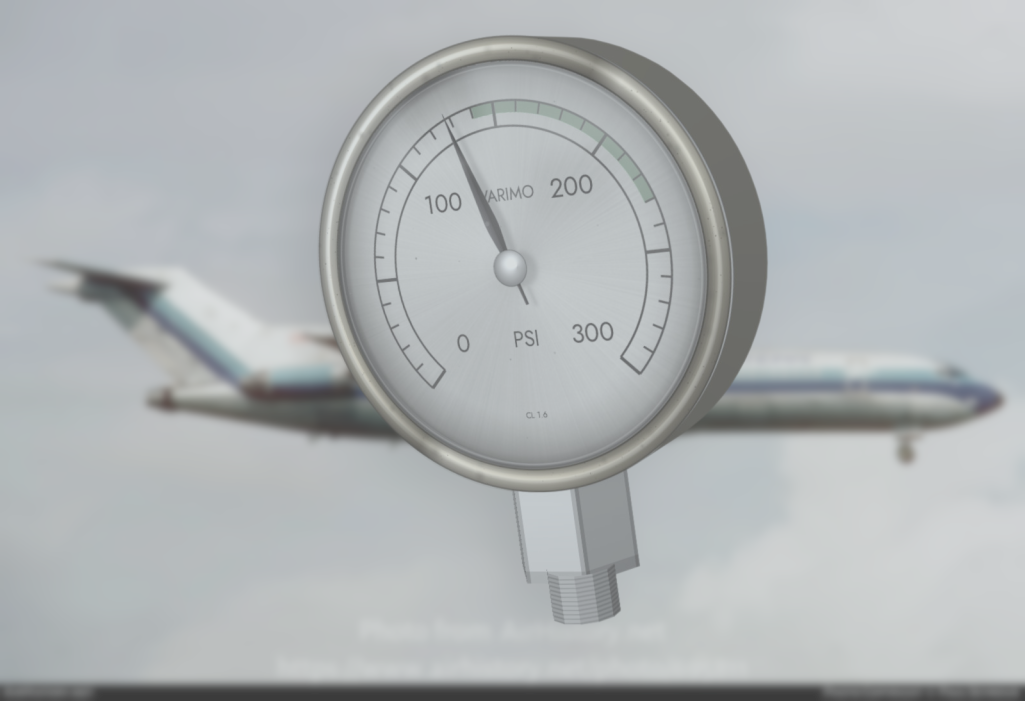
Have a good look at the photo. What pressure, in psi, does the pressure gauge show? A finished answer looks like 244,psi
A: 130,psi
